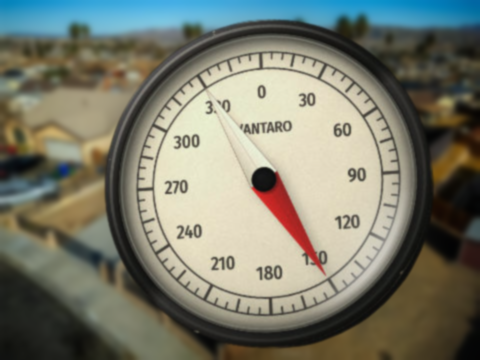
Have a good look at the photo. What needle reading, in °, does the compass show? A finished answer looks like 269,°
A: 150,°
